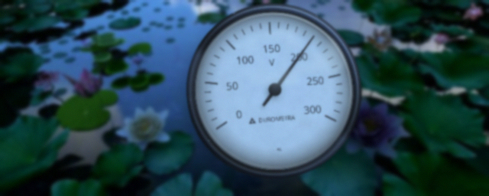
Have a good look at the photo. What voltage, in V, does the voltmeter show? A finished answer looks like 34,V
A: 200,V
